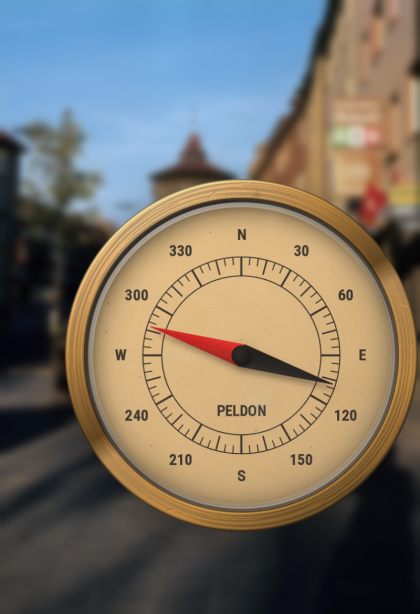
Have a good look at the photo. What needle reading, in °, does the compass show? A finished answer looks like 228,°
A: 287.5,°
